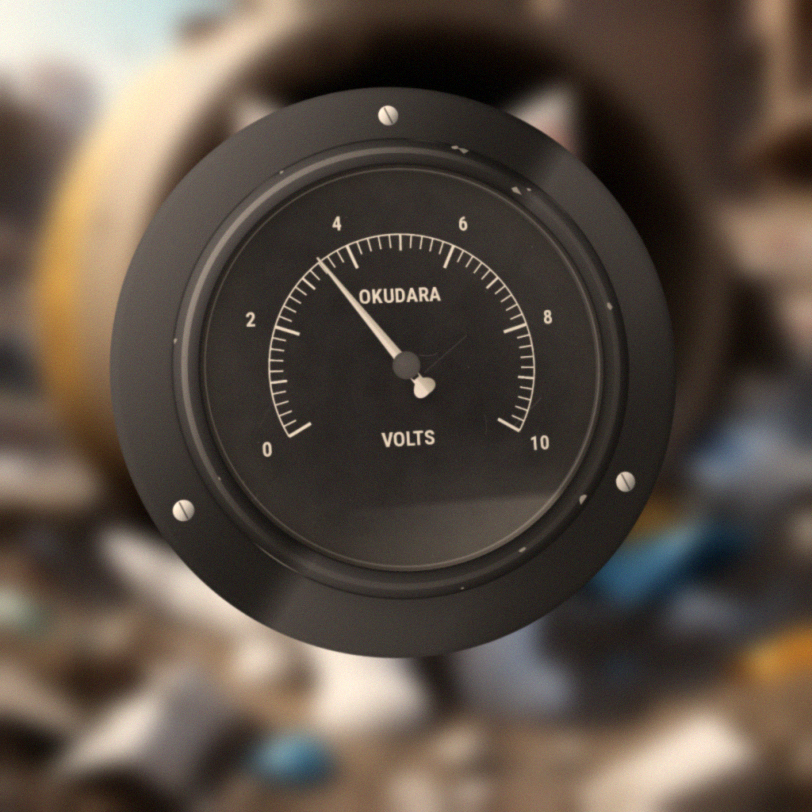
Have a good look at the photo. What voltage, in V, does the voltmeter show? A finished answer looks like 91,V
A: 3.4,V
